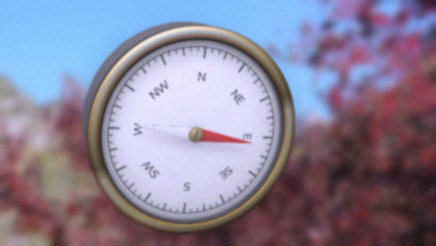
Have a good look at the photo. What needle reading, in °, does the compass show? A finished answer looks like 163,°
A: 95,°
